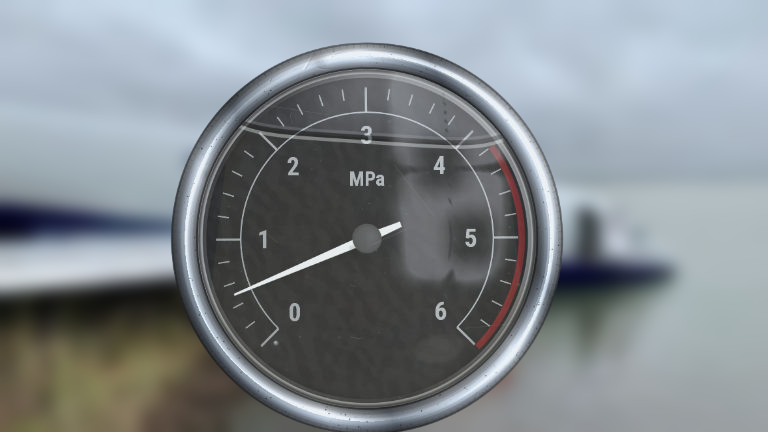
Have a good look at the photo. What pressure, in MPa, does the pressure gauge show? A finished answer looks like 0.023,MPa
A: 0.5,MPa
